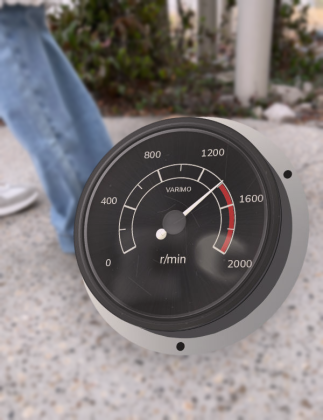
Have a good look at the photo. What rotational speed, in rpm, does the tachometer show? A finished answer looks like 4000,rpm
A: 1400,rpm
